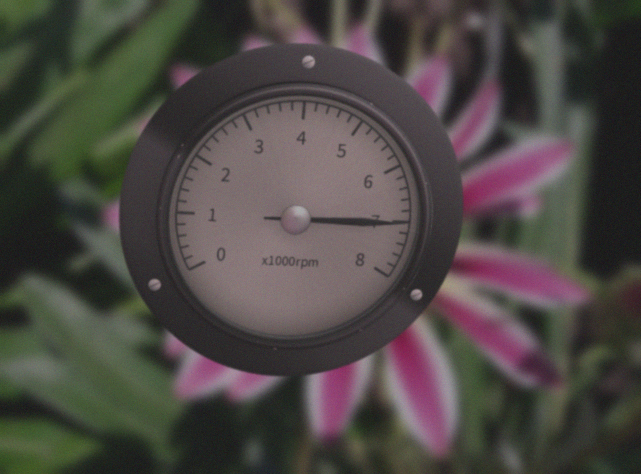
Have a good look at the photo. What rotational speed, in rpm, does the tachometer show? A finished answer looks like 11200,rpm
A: 7000,rpm
